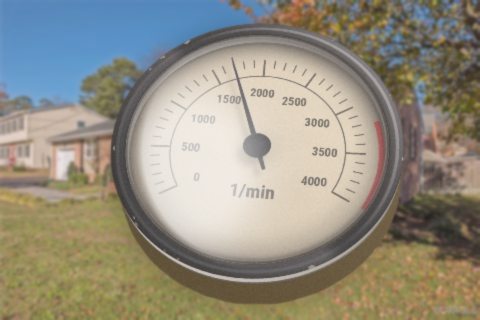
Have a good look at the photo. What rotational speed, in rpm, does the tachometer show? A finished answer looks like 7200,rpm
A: 1700,rpm
